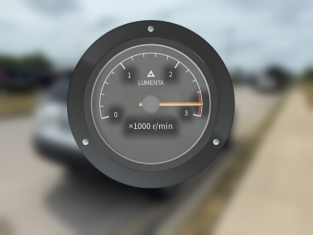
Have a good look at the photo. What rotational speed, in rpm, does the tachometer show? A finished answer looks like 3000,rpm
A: 2800,rpm
